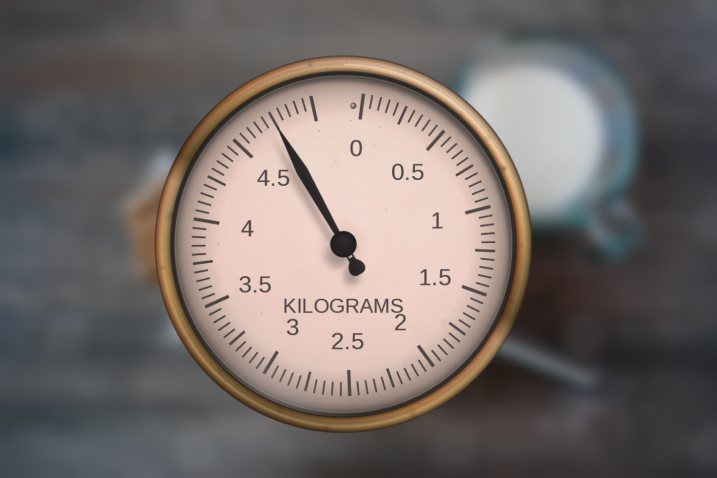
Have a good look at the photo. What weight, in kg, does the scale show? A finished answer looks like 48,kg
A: 4.75,kg
